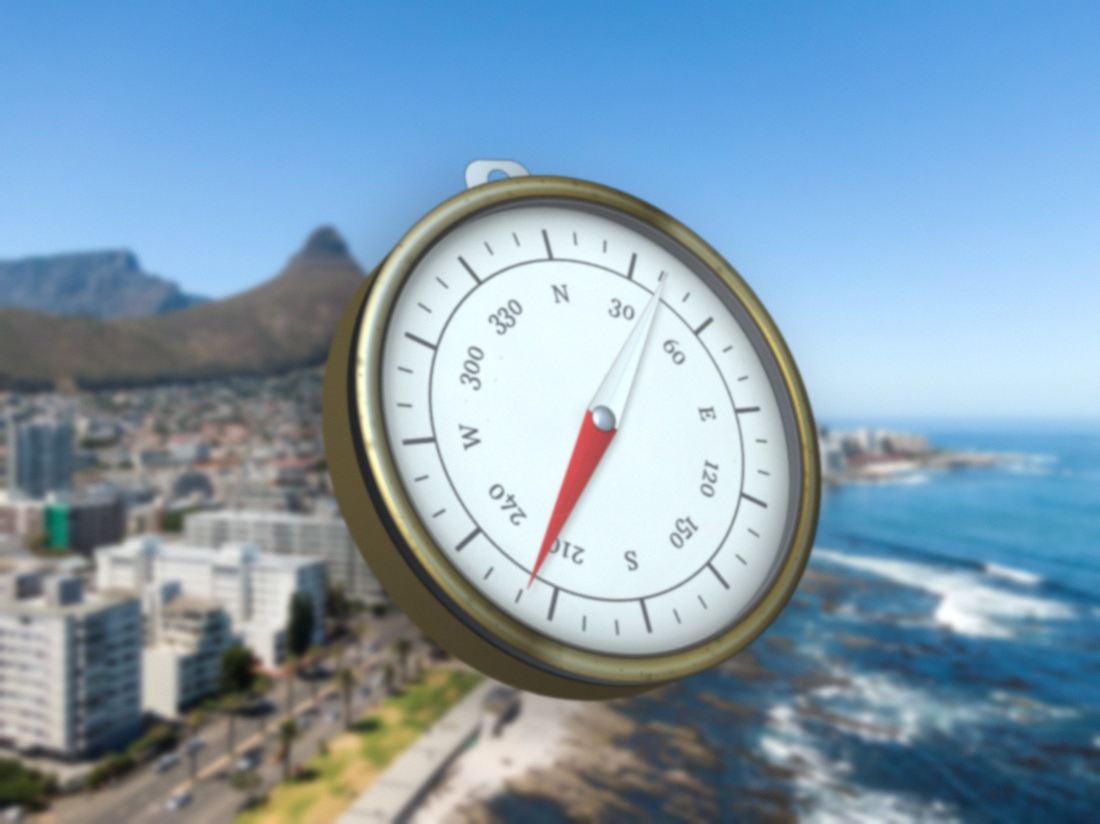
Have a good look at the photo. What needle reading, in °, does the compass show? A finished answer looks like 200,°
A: 220,°
